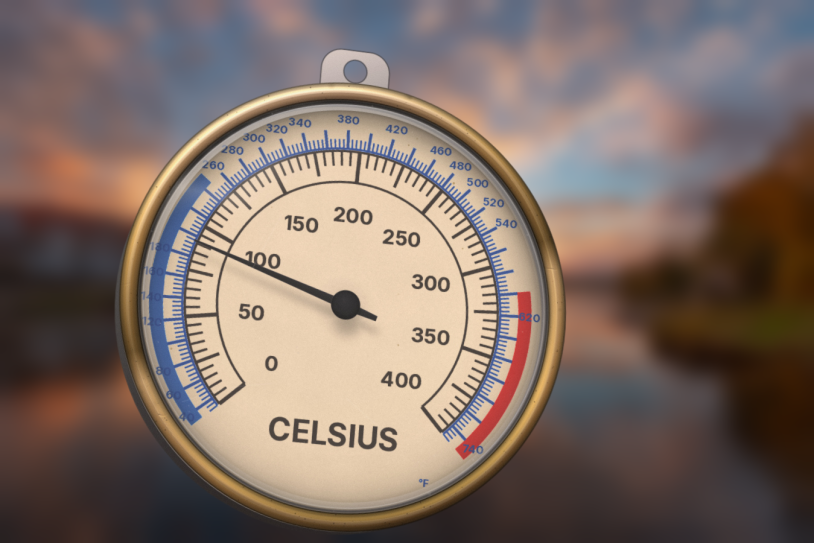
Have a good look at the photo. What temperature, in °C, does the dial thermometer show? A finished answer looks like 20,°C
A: 90,°C
